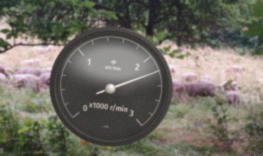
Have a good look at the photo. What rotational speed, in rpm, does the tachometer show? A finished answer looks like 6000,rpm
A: 2200,rpm
